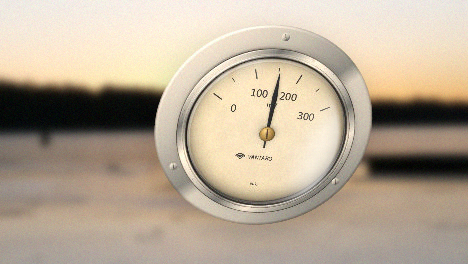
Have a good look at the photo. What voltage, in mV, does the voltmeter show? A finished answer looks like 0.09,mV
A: 150,mV
